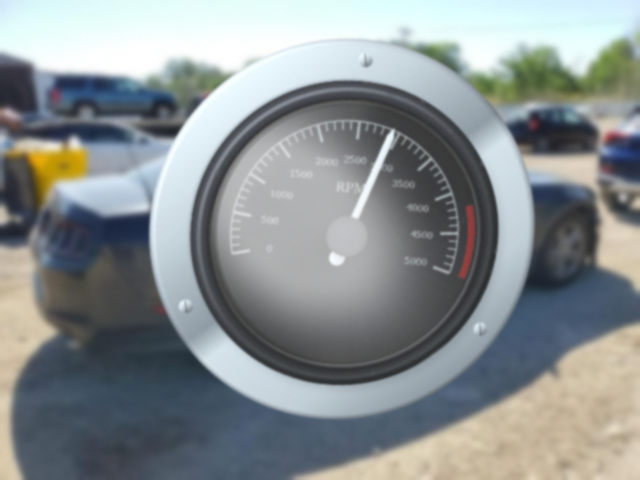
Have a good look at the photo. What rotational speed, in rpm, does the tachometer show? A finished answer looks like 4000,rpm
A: 2900,rpm
